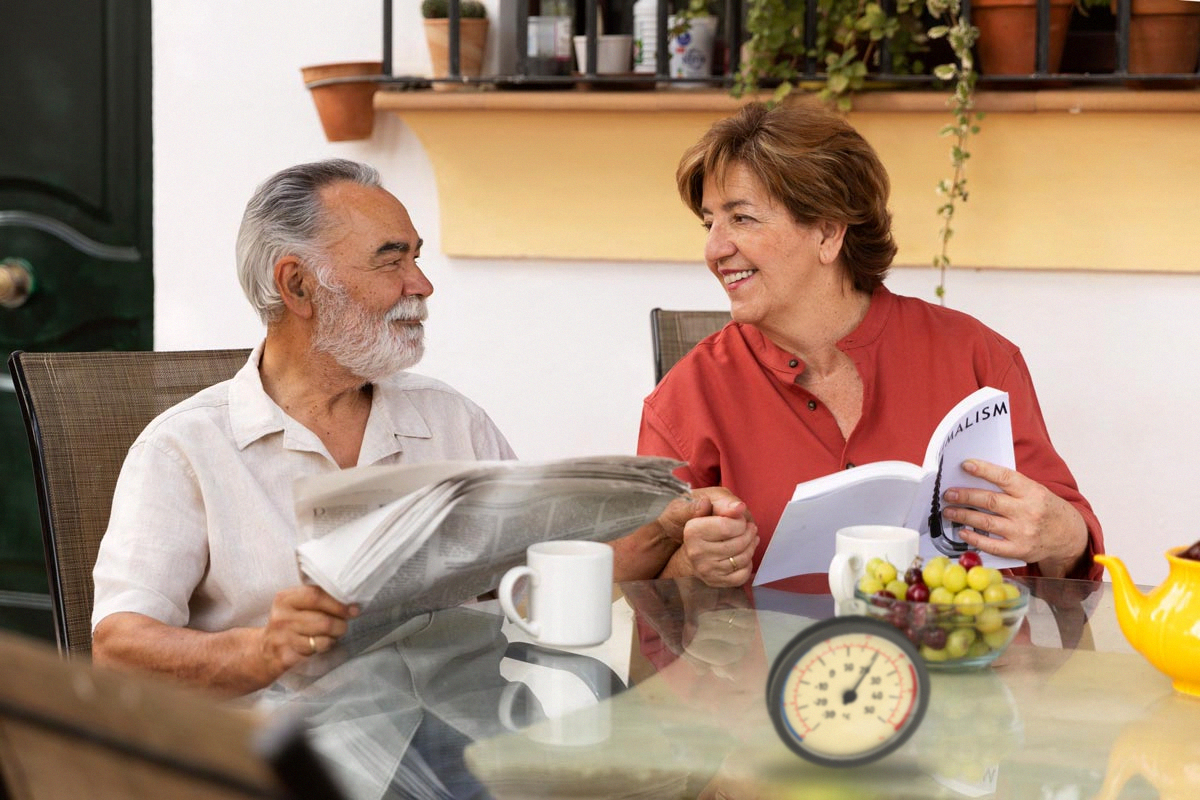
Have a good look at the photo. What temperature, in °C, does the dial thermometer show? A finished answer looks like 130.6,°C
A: 20,°C
